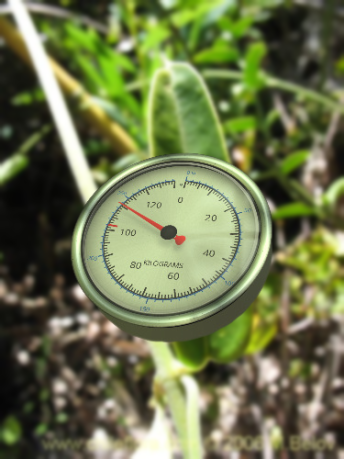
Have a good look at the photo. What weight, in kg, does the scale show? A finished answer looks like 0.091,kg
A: 110,kg
